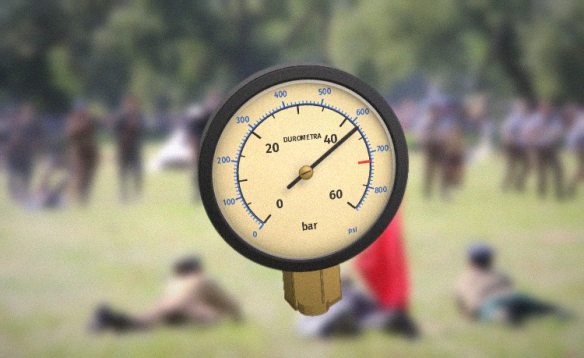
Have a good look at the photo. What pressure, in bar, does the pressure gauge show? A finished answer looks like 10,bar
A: 42.5,bar
